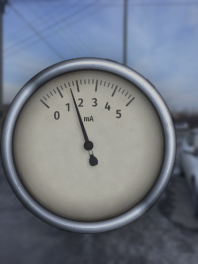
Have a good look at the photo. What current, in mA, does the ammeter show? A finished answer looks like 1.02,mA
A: 1.6,mA
